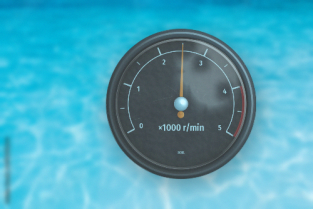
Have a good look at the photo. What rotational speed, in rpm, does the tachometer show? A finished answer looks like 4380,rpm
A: 2500,rpm
